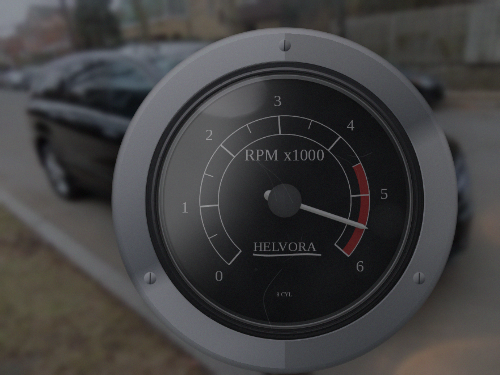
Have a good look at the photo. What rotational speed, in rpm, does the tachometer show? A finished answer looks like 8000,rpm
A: 5500,rpm
